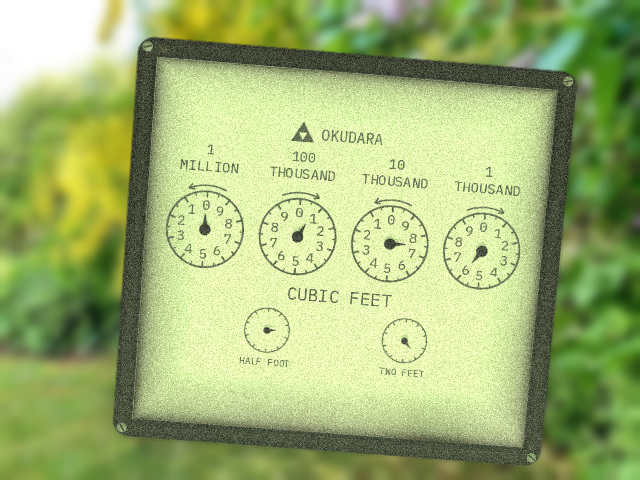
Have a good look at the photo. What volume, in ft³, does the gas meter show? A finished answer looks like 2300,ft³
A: 7600,ft³
